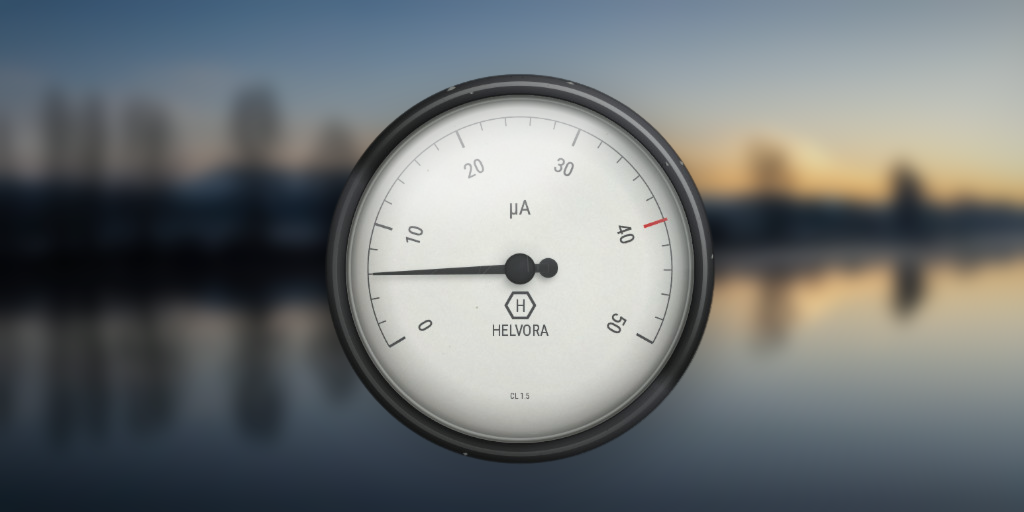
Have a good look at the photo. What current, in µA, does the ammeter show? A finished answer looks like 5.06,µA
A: 6,µA
